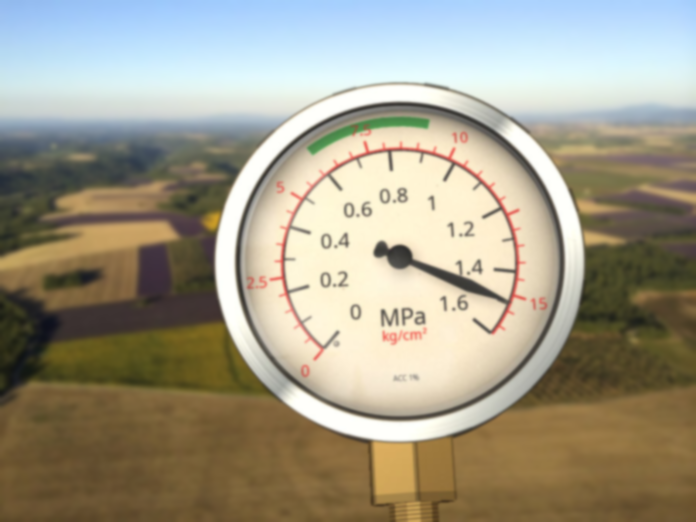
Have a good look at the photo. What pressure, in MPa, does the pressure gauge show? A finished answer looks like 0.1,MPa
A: 1.5,MPa
